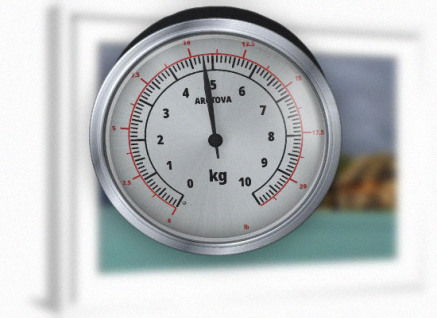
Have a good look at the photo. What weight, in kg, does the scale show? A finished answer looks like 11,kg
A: 4.8,kg
